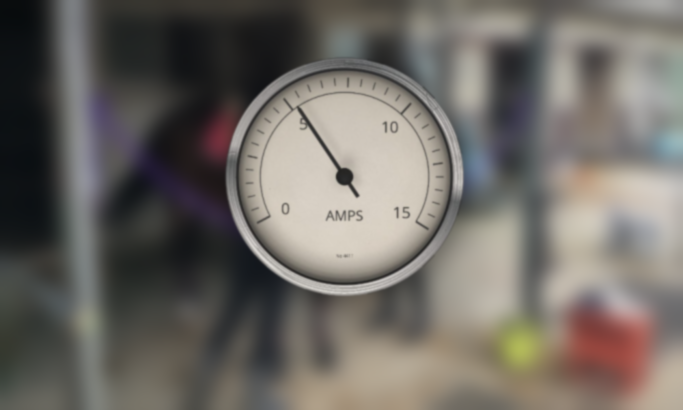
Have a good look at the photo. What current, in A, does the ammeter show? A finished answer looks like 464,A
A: 5.25,A
